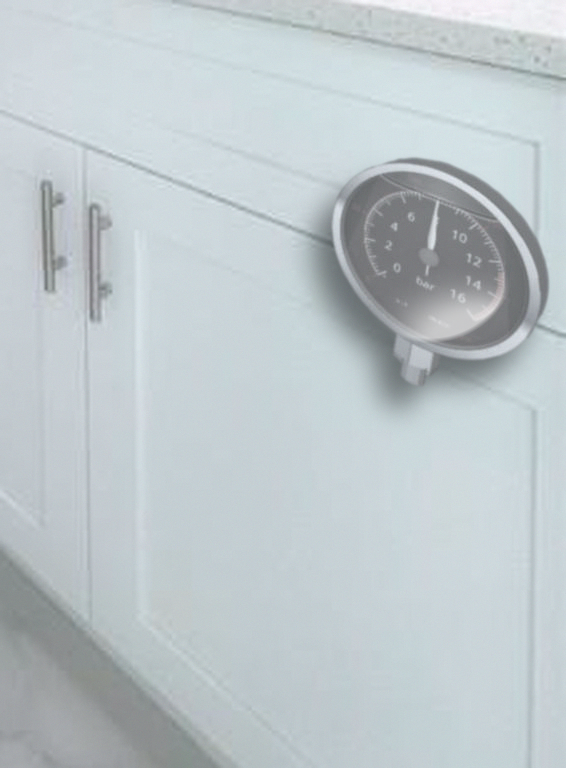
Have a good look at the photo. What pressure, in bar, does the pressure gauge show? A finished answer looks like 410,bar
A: 8,bar
